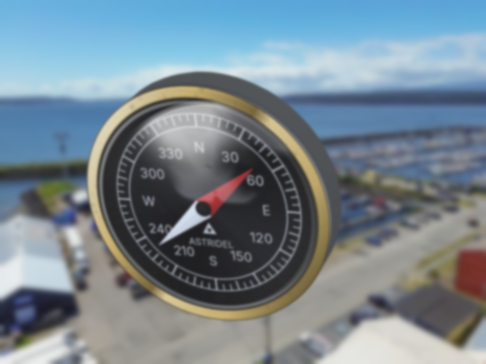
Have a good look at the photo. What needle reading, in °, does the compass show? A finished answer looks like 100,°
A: 50,°
